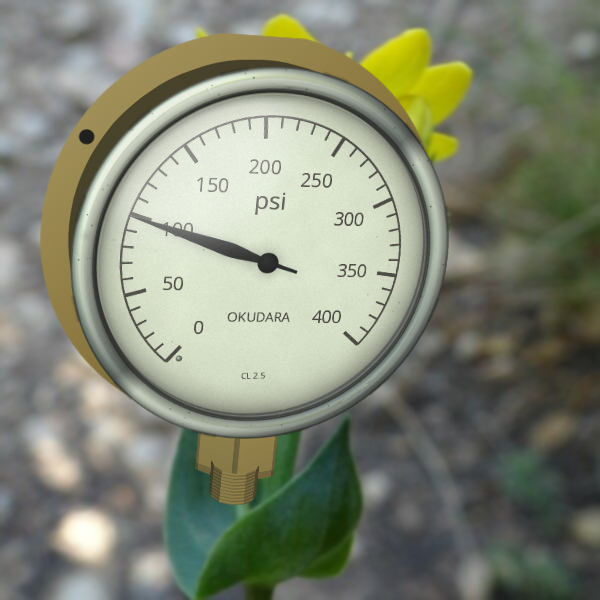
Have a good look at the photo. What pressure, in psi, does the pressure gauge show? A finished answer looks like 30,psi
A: 100,psi
